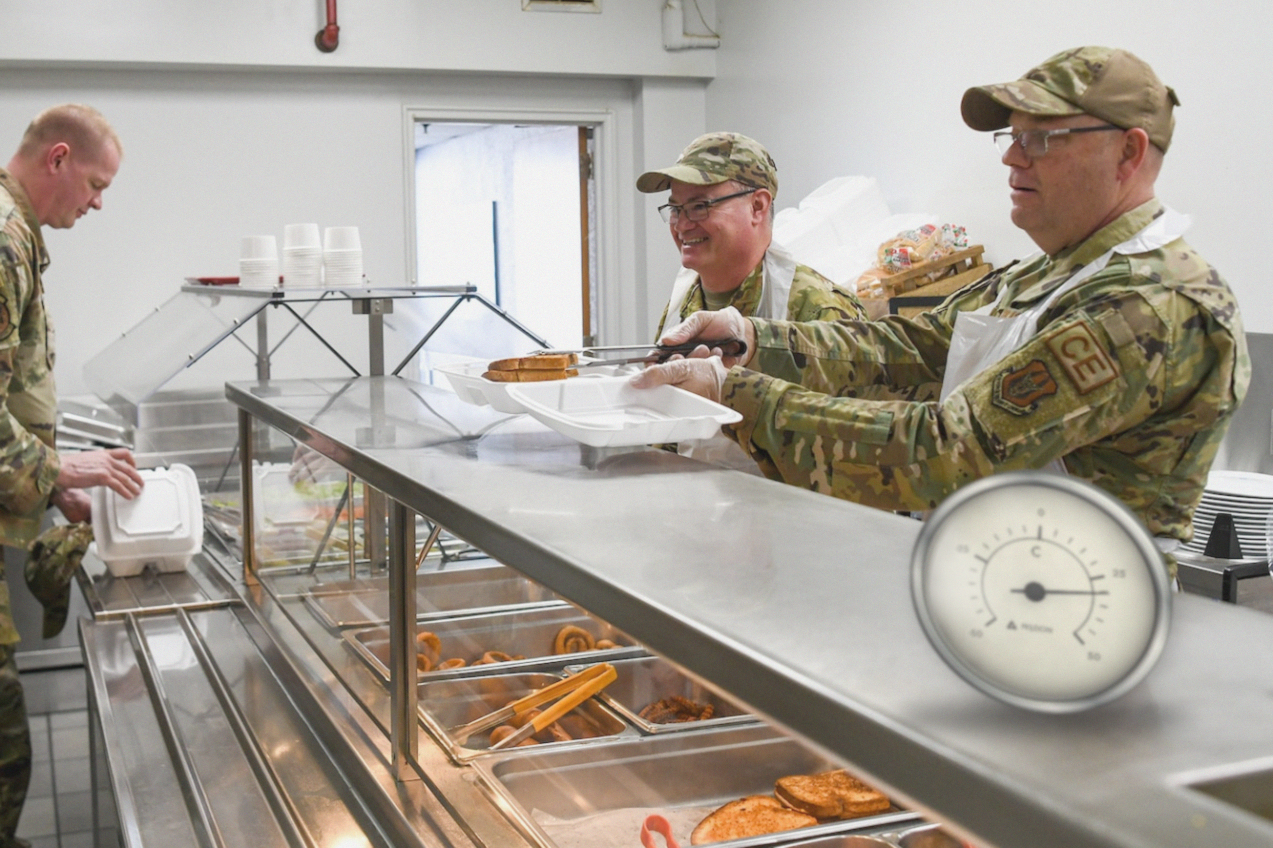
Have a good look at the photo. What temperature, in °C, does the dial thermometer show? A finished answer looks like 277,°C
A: 30,°C
